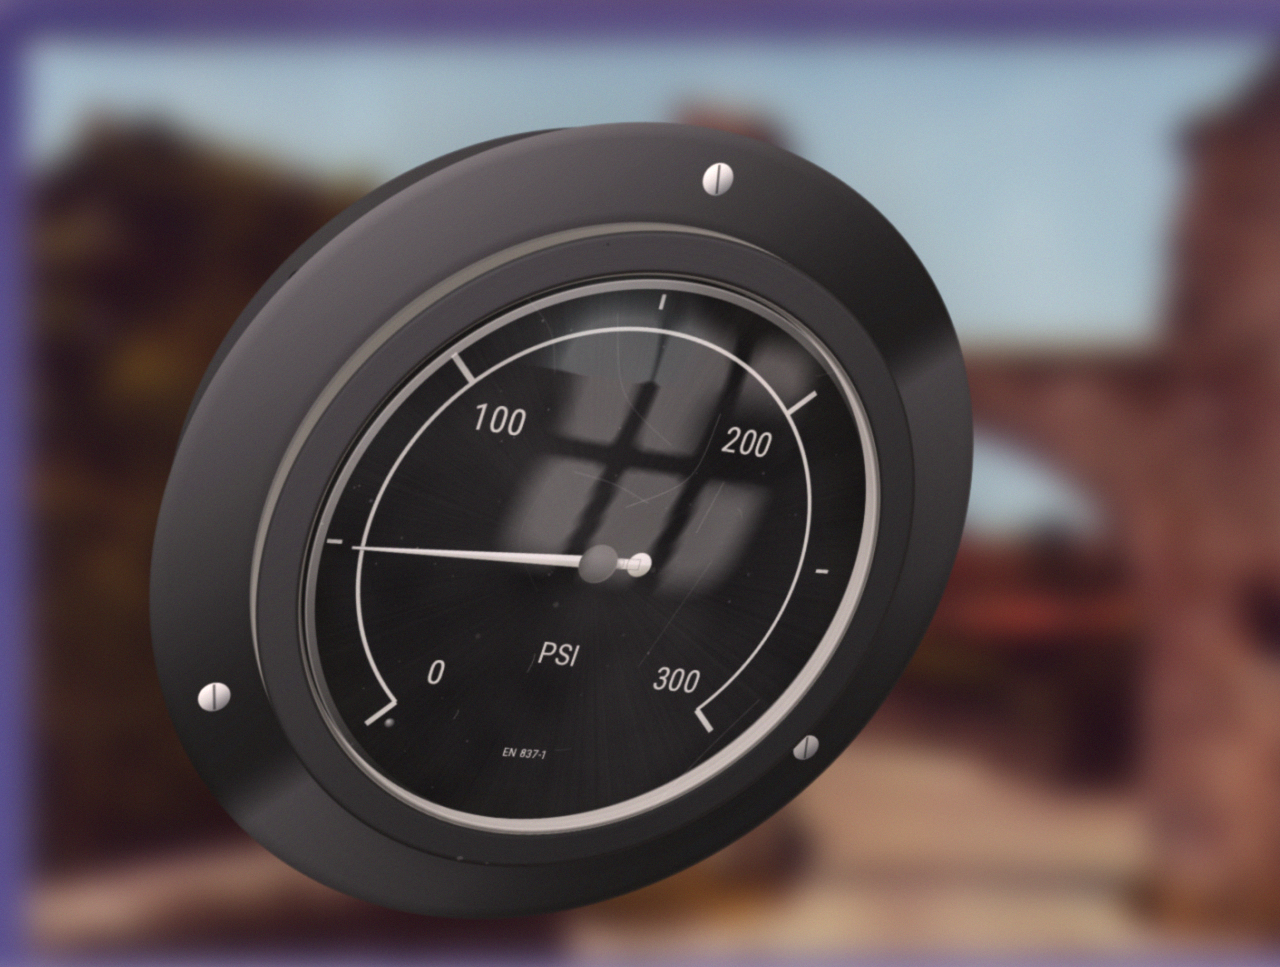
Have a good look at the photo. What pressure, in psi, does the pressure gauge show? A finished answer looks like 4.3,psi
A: 50,psi
